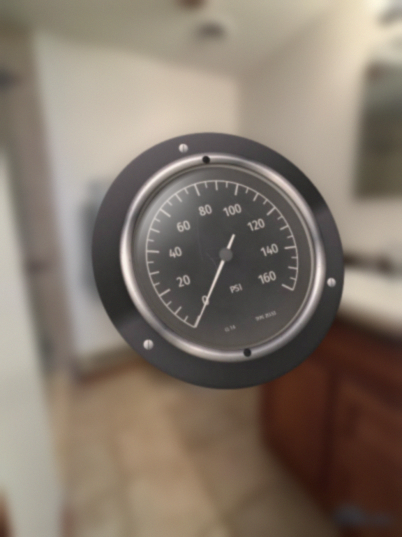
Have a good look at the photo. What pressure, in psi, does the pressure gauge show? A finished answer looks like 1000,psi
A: 0,psi
